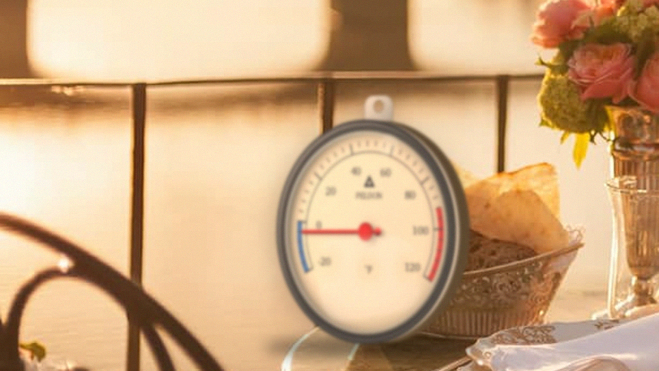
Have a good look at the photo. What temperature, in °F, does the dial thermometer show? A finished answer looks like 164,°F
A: -4,°F
